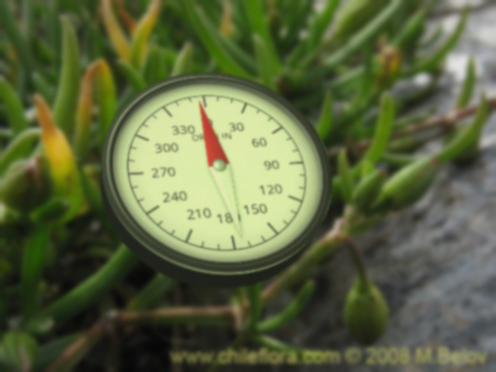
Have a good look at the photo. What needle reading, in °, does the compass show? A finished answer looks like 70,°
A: 355,°
